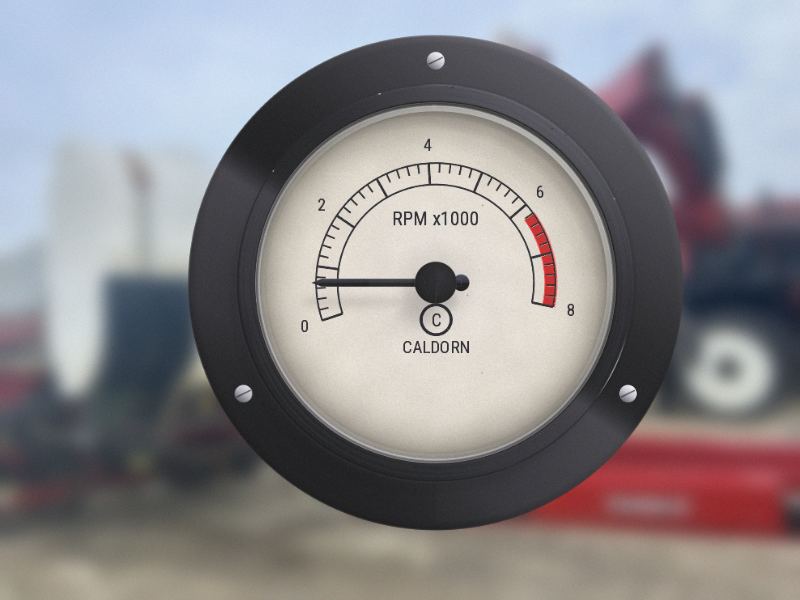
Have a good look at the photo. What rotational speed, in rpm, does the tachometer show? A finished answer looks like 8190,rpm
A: 700,rpm
